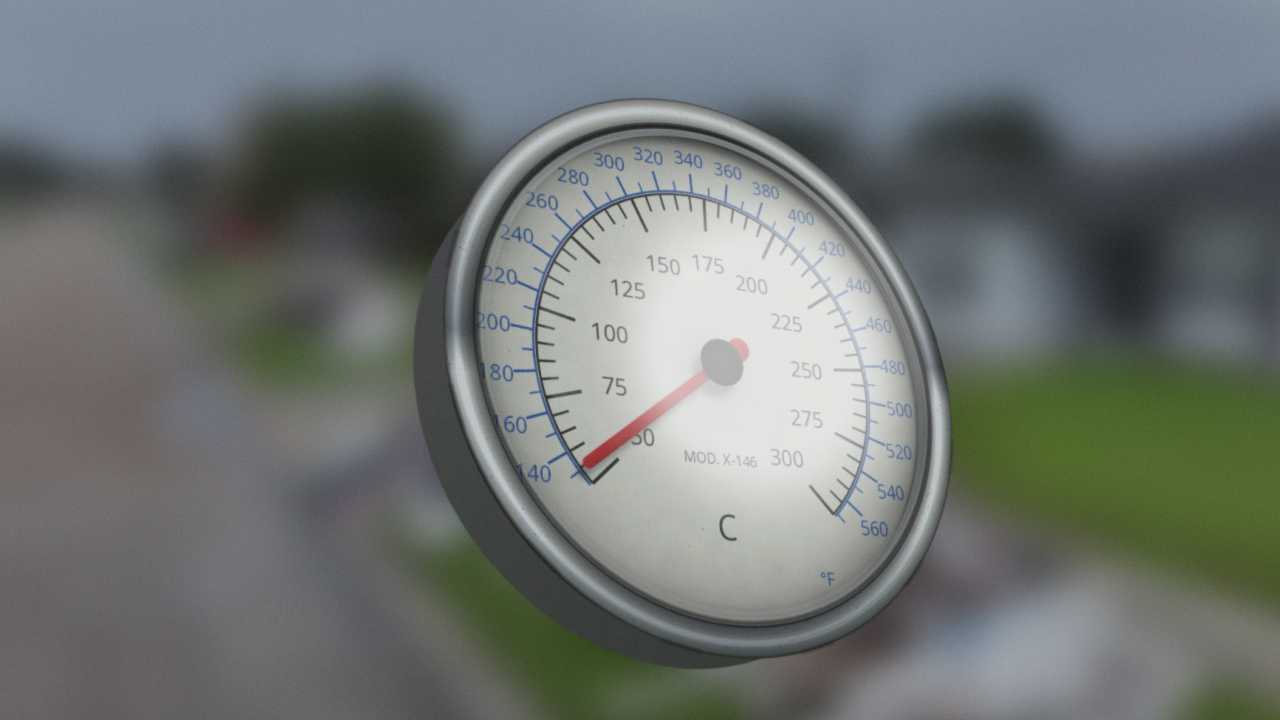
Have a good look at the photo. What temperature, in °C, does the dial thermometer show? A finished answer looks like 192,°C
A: 55,°C
